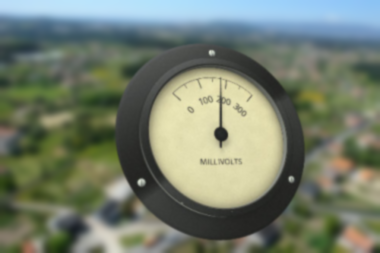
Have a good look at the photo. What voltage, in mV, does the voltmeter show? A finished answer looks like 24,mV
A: 175,mV
